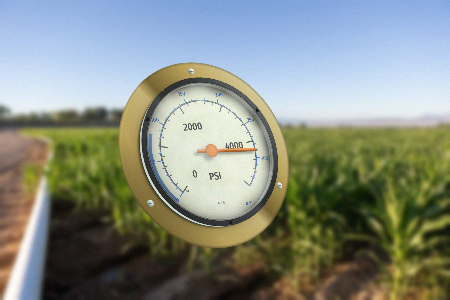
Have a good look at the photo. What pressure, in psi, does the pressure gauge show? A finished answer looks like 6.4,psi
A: 4200,psi
